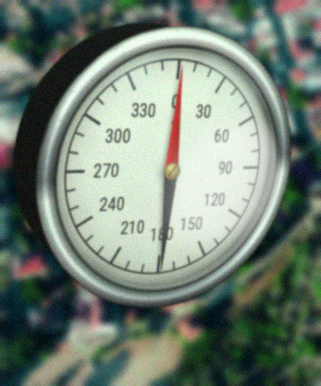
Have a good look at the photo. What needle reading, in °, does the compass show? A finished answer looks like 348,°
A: 0,°
